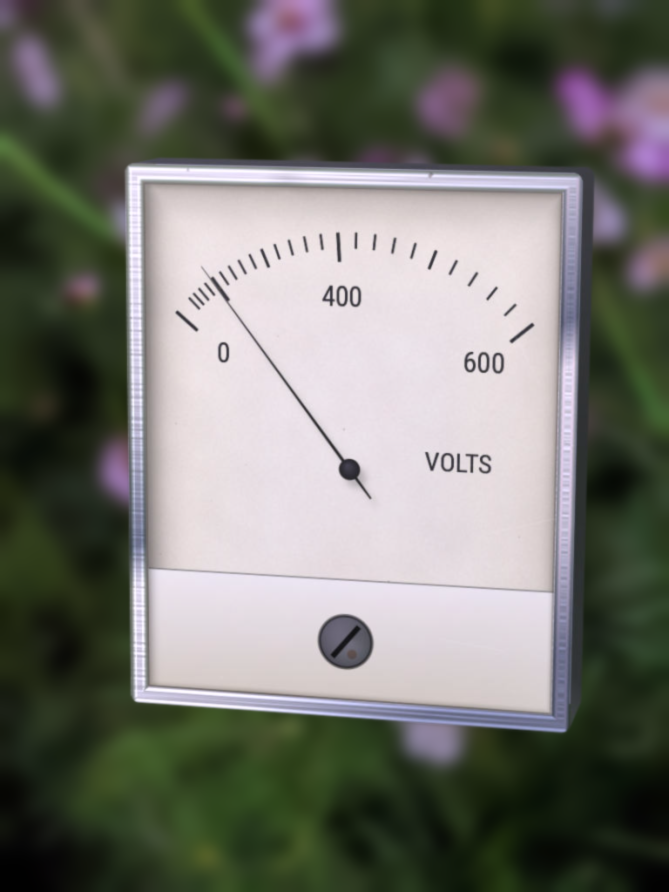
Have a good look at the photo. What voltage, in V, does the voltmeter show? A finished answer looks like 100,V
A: 200,V
